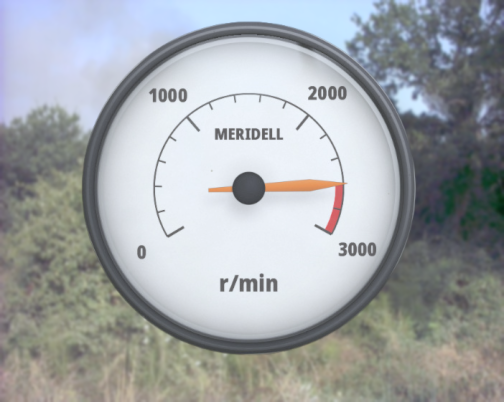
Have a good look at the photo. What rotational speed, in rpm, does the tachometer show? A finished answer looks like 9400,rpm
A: 2600,rpm
